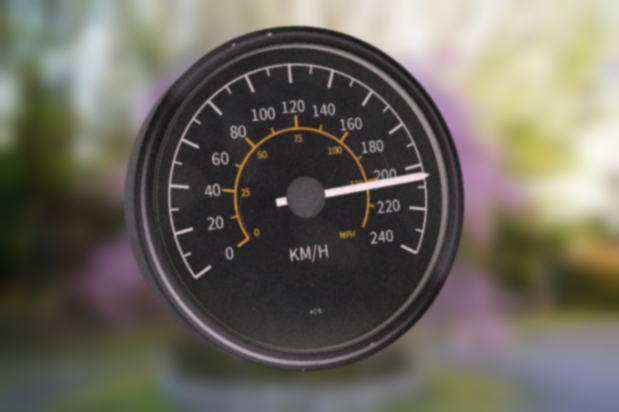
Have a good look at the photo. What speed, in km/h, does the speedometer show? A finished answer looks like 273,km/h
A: 205,km/h
